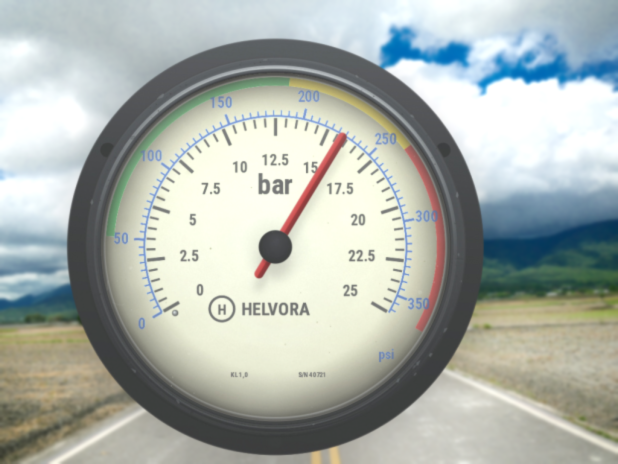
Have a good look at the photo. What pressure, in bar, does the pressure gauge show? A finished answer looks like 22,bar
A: 15.75,bar
